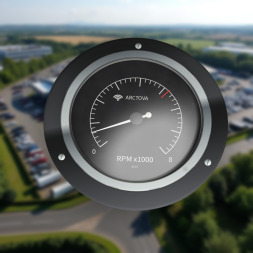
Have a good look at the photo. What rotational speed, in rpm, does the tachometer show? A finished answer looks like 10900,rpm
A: 600,rpm
